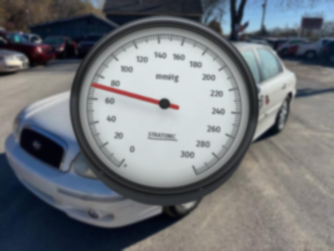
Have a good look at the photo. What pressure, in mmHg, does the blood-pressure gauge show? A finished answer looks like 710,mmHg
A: 70,mmHg
